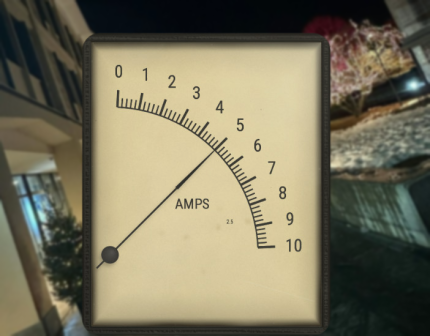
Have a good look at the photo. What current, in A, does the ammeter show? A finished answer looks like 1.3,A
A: 5,A
